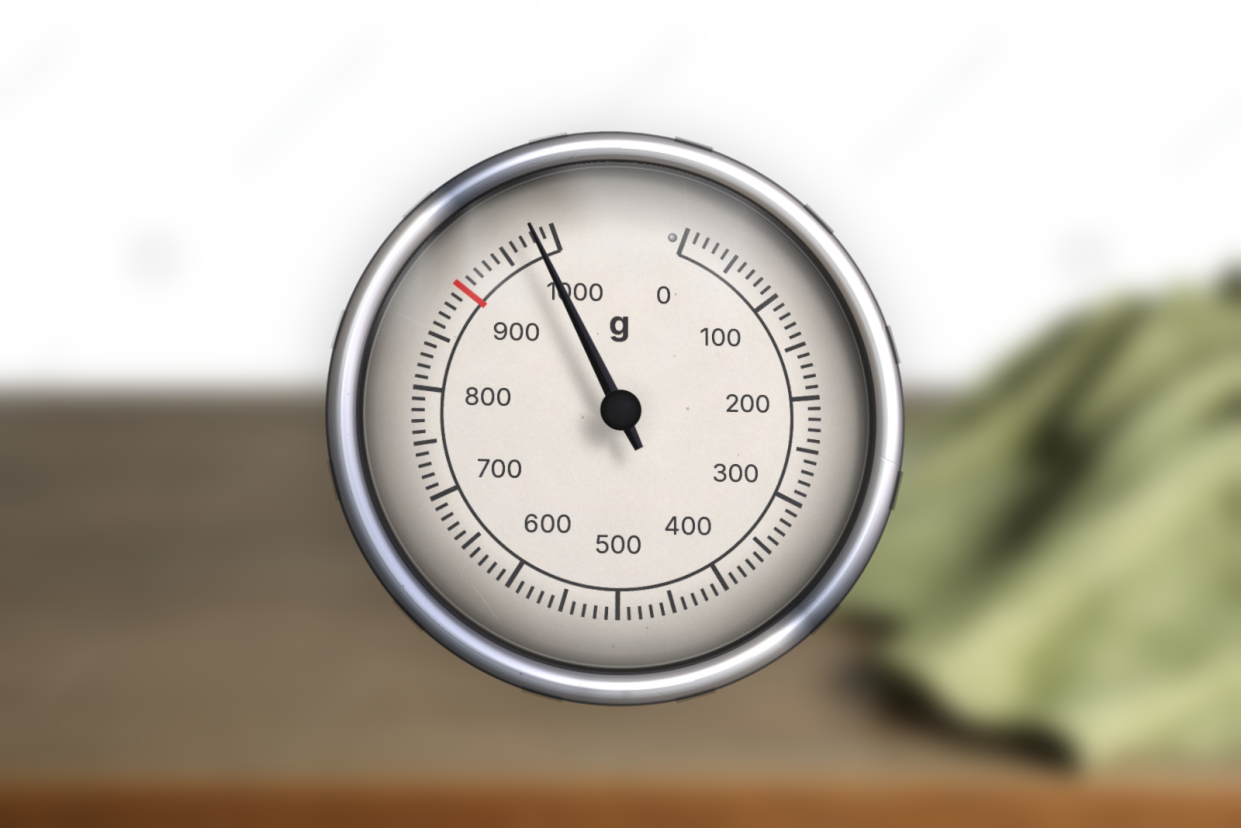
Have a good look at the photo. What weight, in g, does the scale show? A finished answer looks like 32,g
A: 980,g
